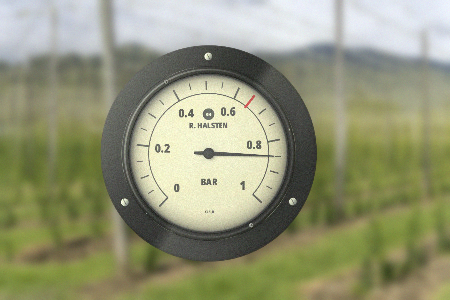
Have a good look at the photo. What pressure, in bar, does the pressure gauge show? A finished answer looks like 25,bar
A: 0.85,bar
